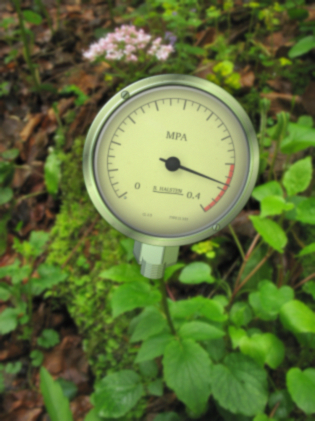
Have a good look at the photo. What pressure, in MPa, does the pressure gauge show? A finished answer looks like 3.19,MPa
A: 0.35,MPa
